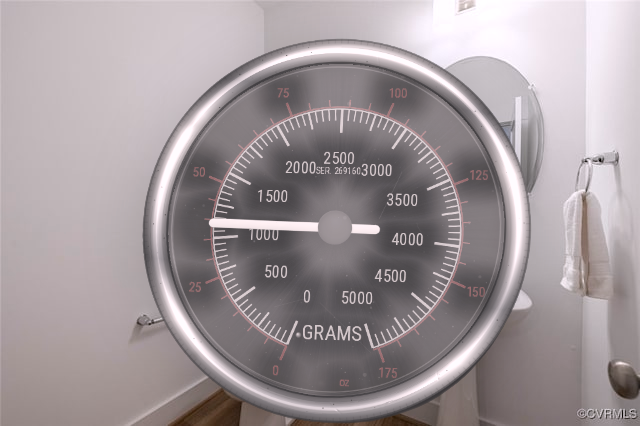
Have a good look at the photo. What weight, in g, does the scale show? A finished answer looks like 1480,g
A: 1100,g
